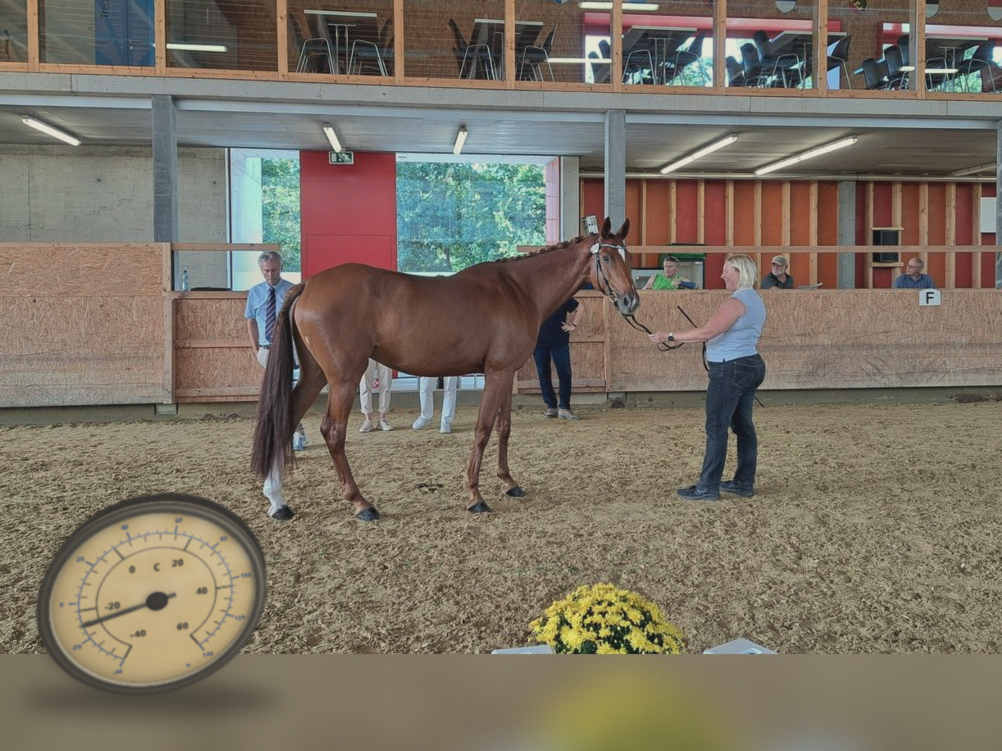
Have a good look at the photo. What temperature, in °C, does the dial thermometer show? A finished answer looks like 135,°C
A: -24,°C
